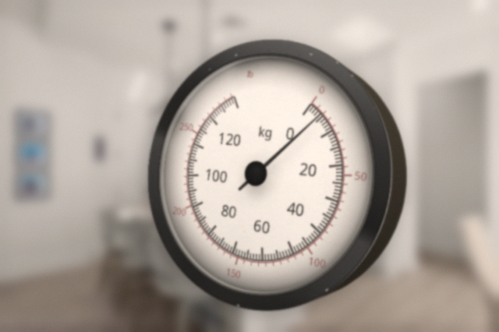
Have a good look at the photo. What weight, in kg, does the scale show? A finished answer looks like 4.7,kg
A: 5,kg
